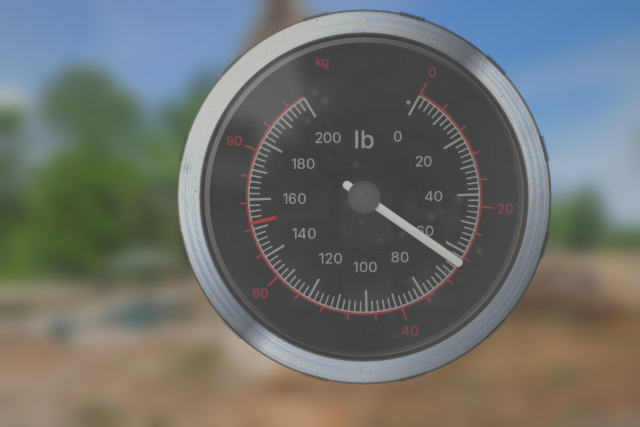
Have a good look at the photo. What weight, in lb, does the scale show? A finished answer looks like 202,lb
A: 64,lb
